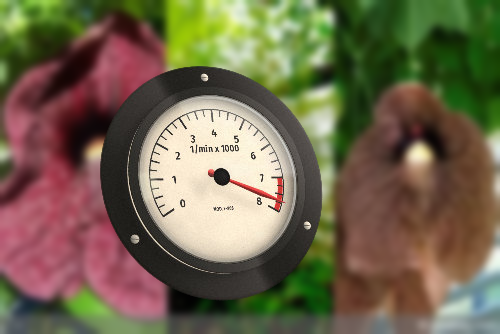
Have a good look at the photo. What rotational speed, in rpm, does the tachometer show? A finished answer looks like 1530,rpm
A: 7750,rpm
